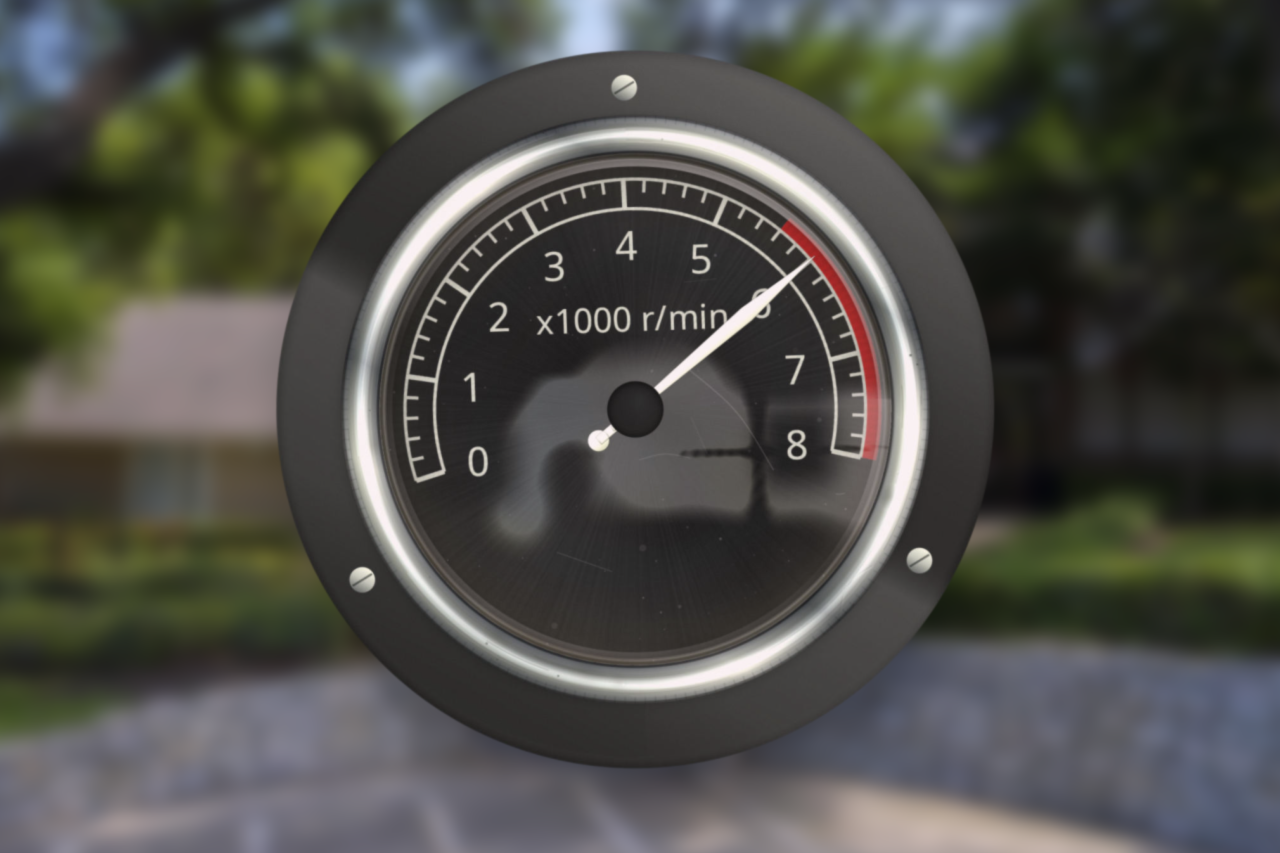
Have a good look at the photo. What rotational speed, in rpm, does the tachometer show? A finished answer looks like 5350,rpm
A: 6000,rpm
